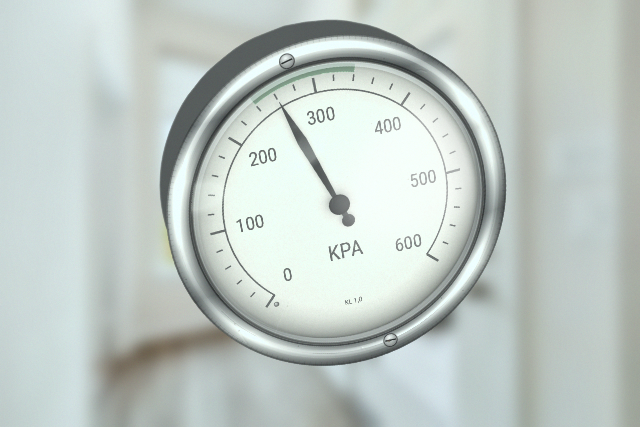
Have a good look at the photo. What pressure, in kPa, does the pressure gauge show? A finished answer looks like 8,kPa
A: 260,kPa
